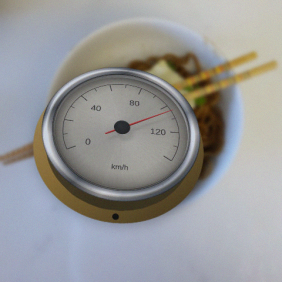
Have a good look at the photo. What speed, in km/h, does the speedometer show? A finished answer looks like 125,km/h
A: 105,km/h
